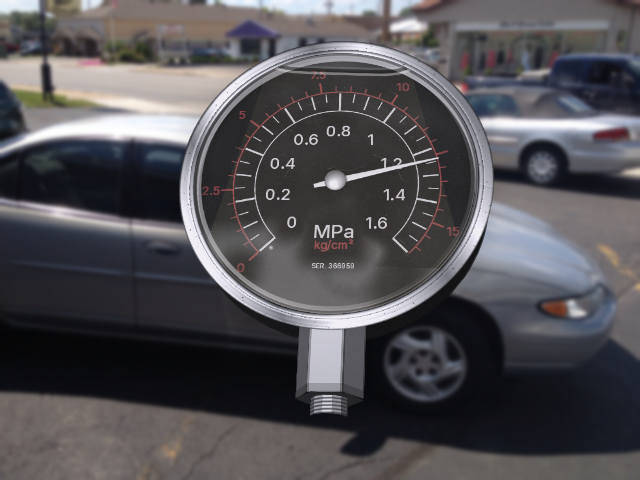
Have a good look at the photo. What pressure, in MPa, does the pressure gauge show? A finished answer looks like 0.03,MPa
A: 1.25,MPa
